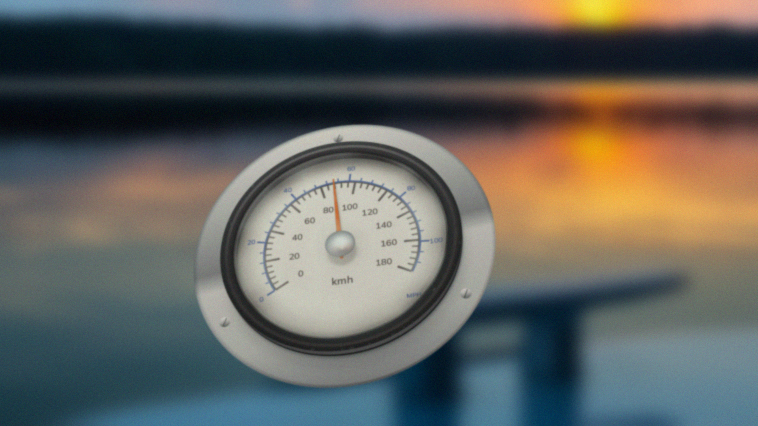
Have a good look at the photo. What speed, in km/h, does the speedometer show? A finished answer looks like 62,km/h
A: 88,km/h
